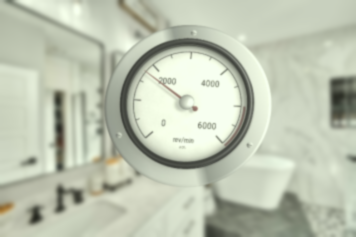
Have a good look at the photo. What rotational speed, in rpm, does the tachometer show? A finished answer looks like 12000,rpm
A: 1750,rpm
